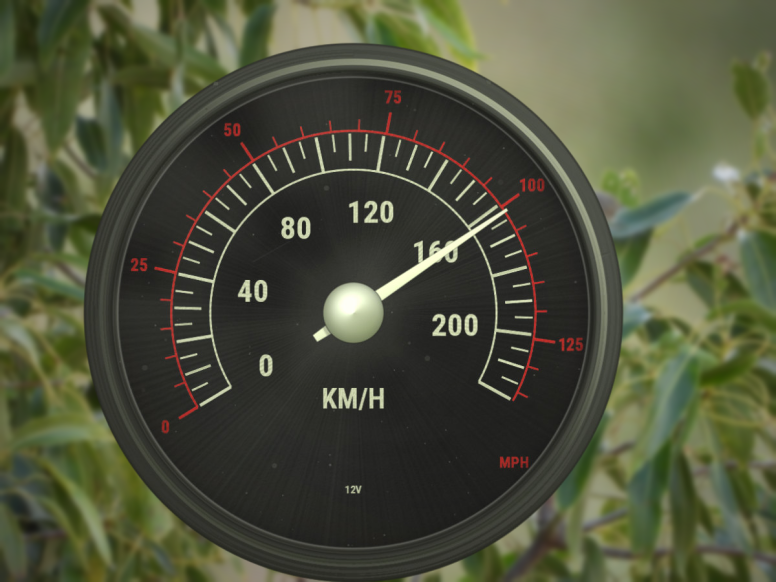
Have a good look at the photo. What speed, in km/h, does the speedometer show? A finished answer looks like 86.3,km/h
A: 162.5,km/h
